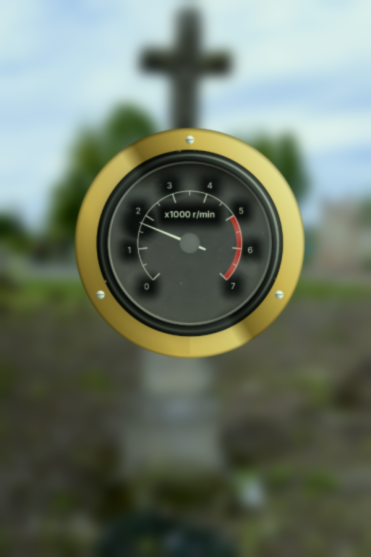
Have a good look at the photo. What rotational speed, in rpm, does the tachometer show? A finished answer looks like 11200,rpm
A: 1750,rpm
